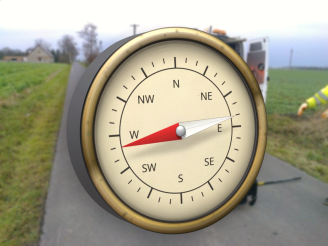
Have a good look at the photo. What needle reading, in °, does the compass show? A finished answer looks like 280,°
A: 260,°
